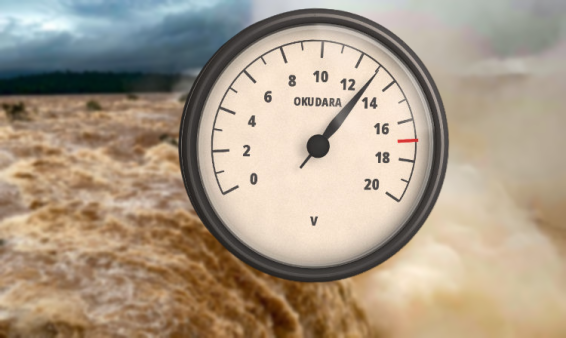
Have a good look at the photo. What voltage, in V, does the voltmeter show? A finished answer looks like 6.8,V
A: 13,V
